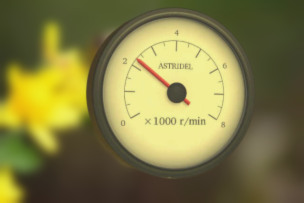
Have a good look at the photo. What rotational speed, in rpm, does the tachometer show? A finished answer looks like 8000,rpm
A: 2250,rpm
